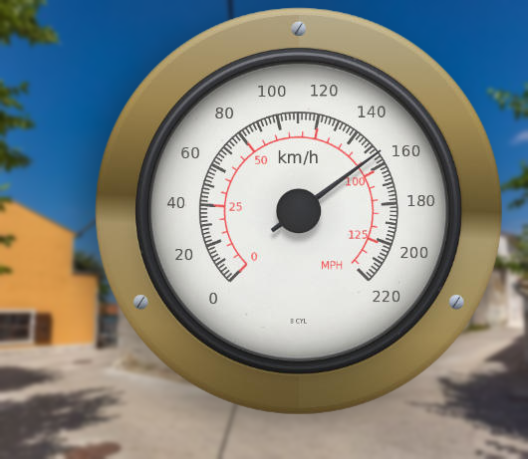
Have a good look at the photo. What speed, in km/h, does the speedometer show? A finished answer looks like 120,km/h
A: 154,km/h
